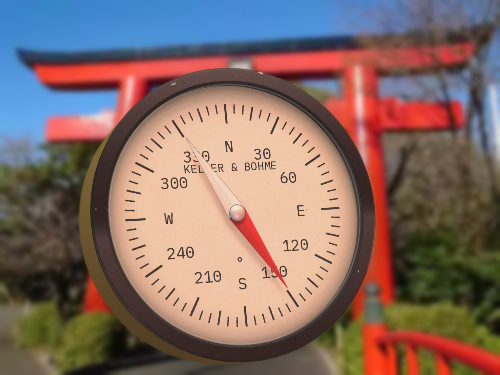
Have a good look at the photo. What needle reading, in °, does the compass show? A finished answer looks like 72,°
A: 150,°
